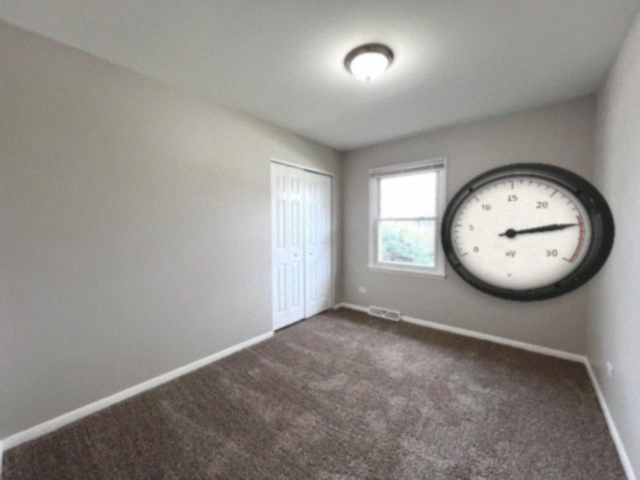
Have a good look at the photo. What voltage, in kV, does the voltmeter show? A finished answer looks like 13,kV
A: 25,kV
